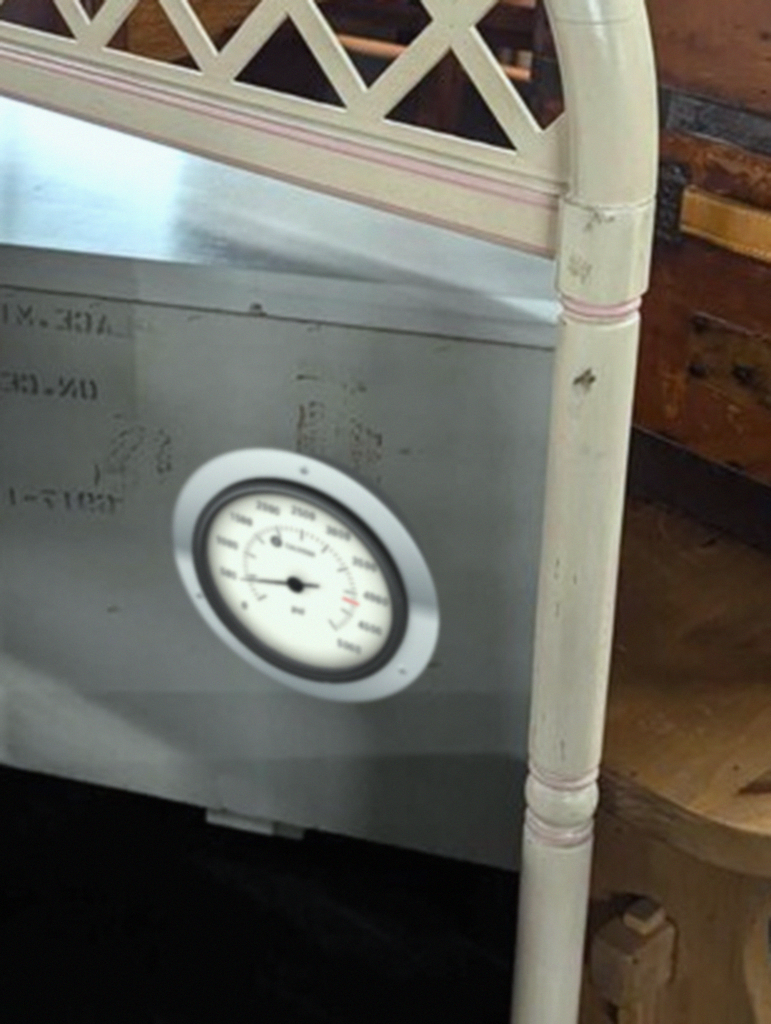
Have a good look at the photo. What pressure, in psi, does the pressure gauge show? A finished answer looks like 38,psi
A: 500,psi
